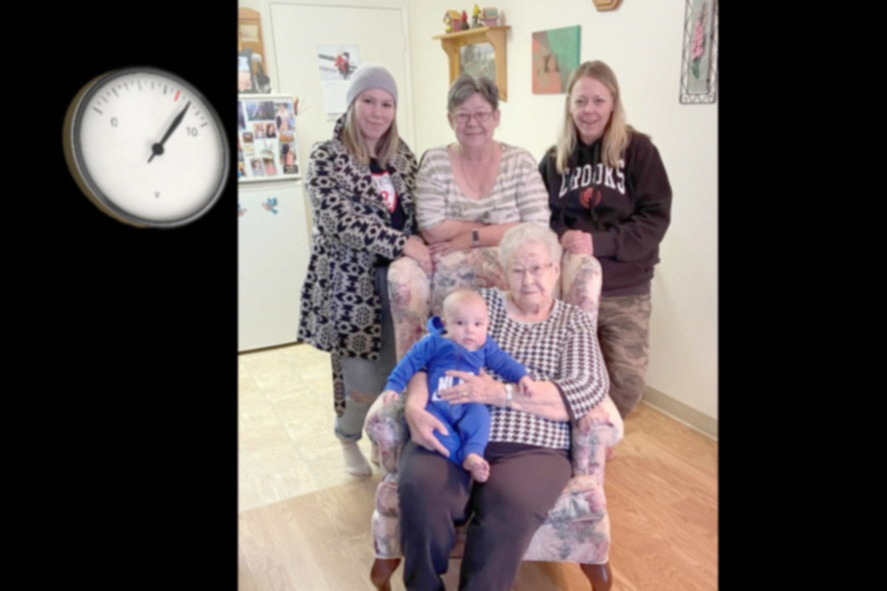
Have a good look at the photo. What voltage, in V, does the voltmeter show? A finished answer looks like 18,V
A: 8,V
